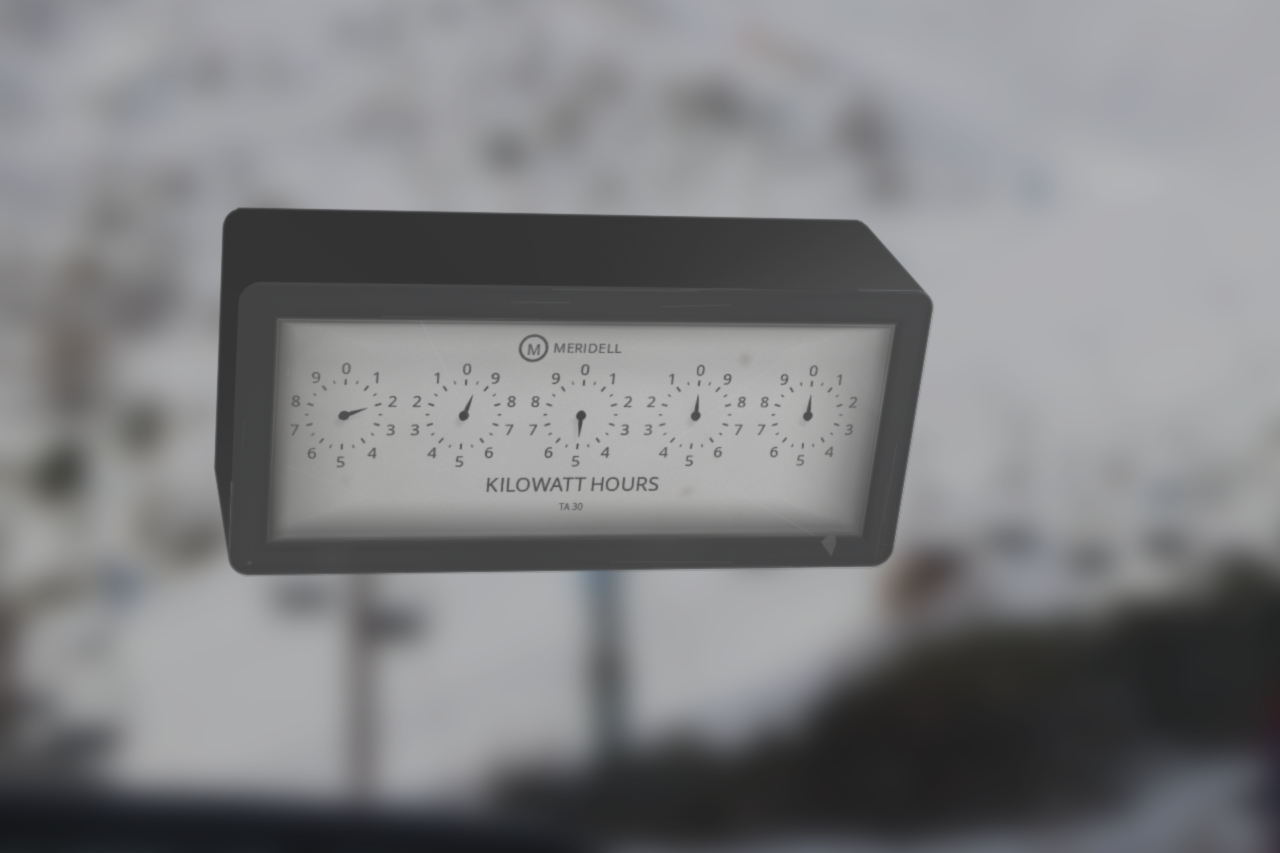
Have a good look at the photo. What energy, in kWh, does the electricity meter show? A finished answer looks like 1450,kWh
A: 19500,kWh
